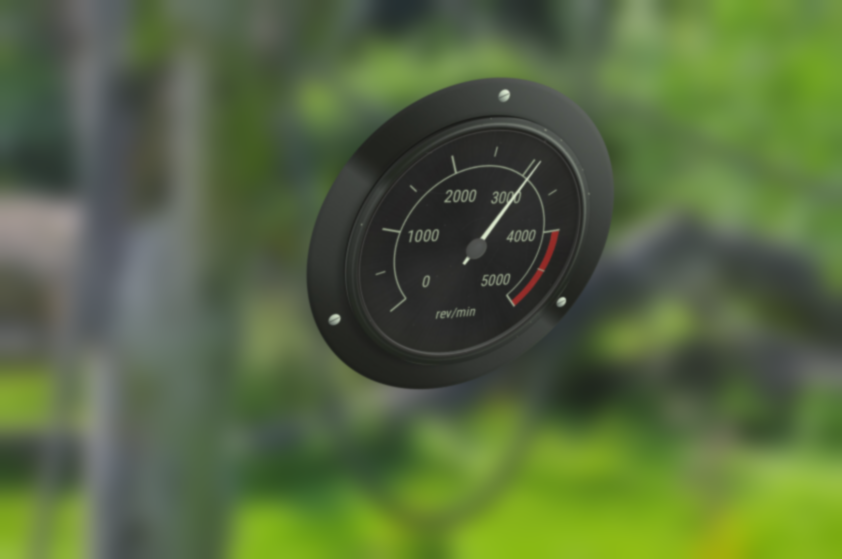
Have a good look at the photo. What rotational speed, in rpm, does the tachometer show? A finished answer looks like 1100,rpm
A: 3000,rpm
